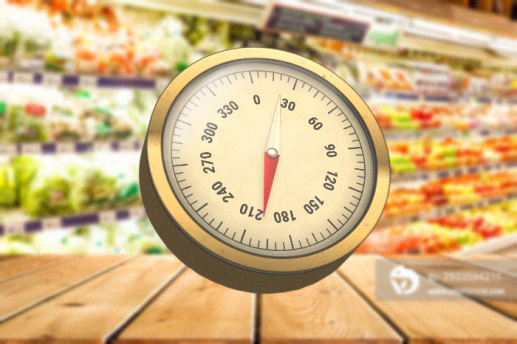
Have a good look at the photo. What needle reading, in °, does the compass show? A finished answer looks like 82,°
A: 200,°
